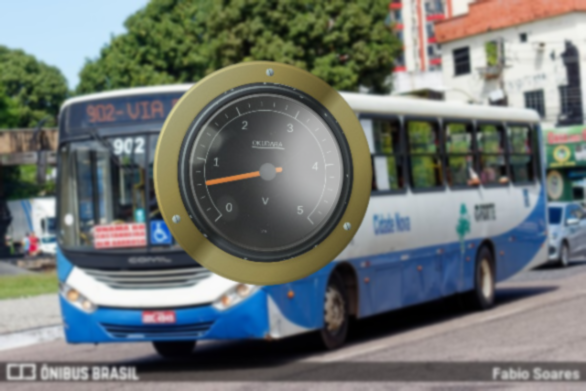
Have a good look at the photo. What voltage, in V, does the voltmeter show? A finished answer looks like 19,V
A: 0.6,V
